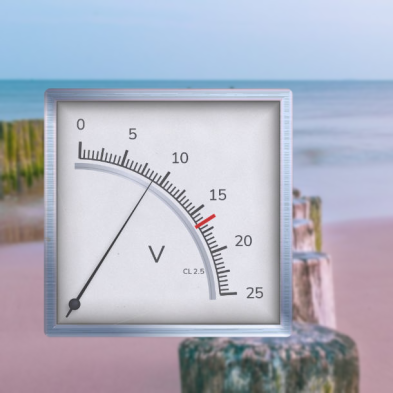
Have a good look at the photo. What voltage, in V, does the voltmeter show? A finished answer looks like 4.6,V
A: 9,V
